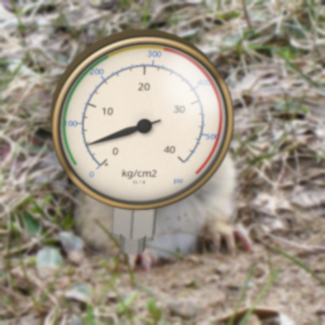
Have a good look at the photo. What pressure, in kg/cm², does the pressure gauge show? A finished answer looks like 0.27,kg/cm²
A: 4,kg/cm²
